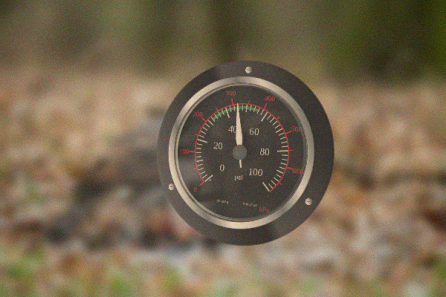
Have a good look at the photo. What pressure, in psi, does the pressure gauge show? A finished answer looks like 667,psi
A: 46,psi
